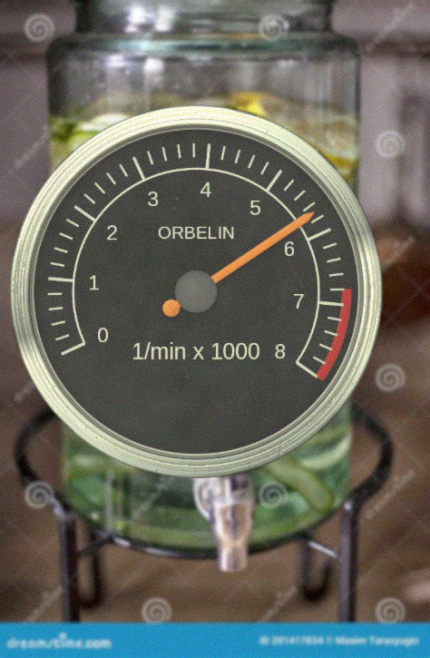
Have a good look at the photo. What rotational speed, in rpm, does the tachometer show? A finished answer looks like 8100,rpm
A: 5700,rpm
